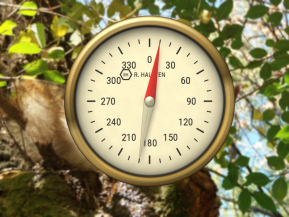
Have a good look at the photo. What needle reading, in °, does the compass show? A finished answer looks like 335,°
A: 10,°
